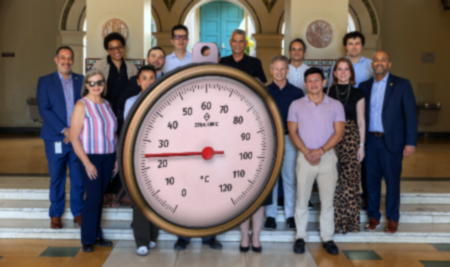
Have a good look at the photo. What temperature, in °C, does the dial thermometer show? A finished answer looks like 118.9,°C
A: 25,°C
